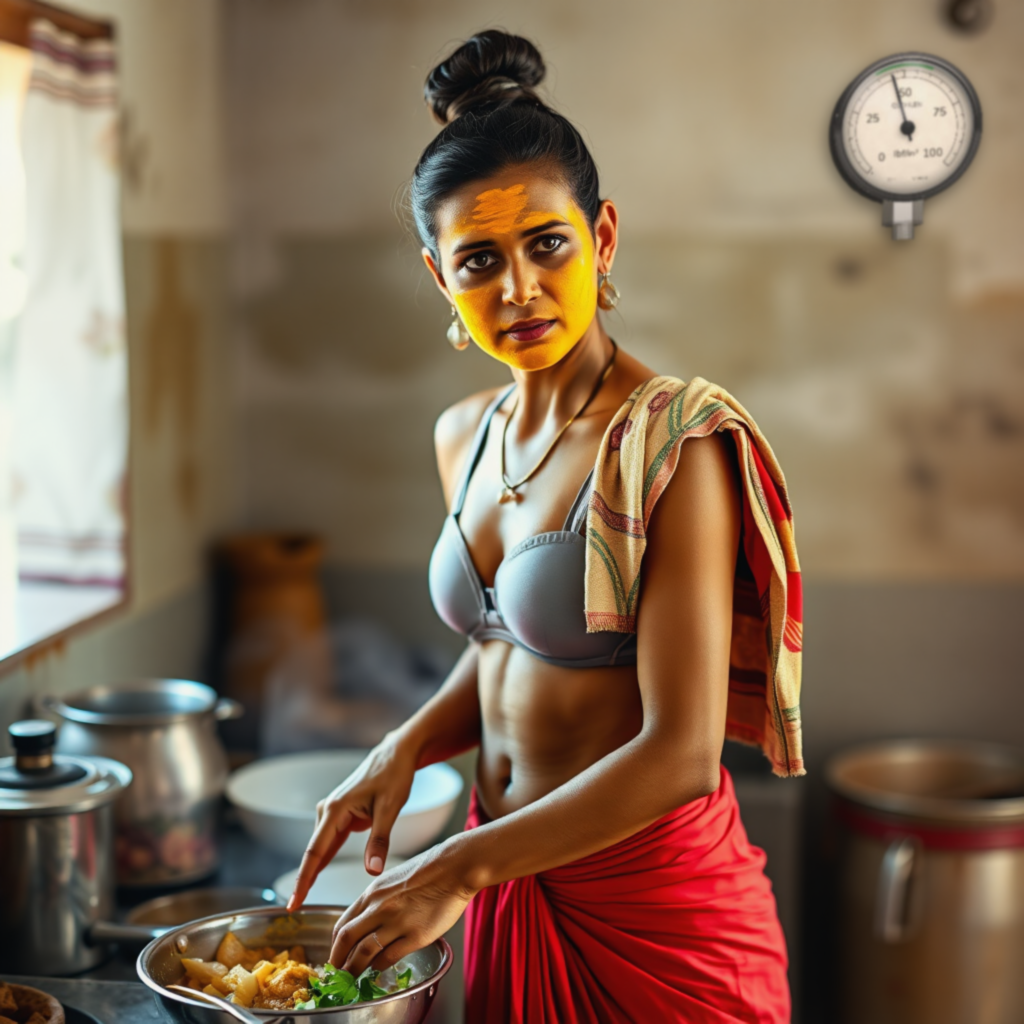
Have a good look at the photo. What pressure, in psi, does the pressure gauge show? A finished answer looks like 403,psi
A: 45,psi
